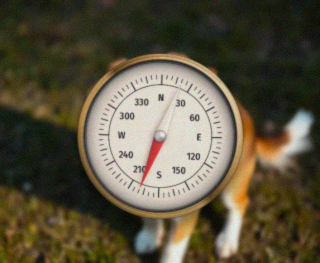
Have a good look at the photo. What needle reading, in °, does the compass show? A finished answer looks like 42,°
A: 200,°
